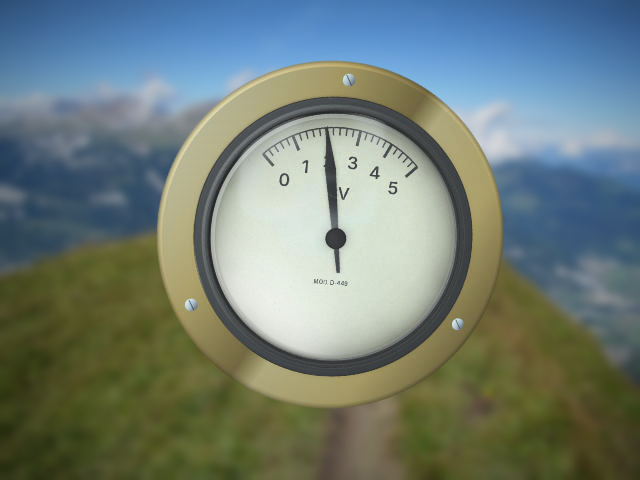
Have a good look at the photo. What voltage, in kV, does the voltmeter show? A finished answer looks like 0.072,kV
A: 2,kV
